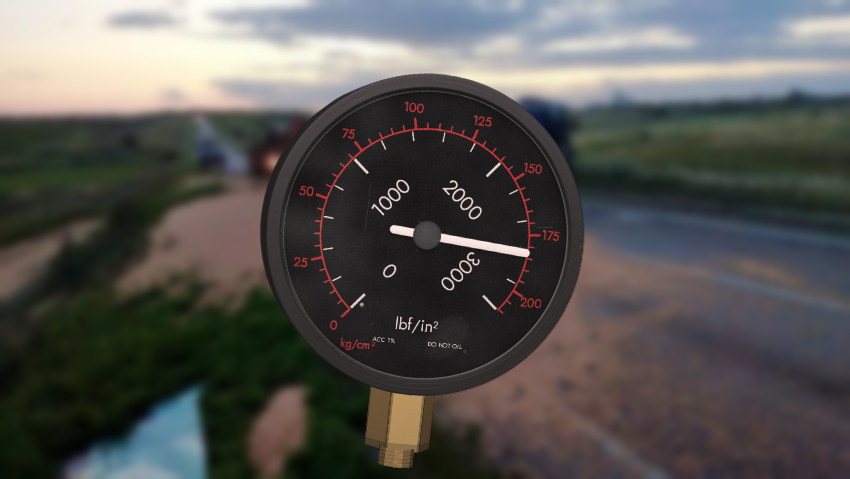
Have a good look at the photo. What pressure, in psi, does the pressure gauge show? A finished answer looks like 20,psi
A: 2600,psi
